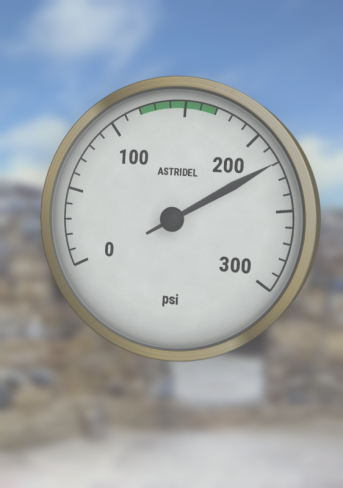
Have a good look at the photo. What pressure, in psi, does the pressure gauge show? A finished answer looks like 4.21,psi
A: 220,psi
